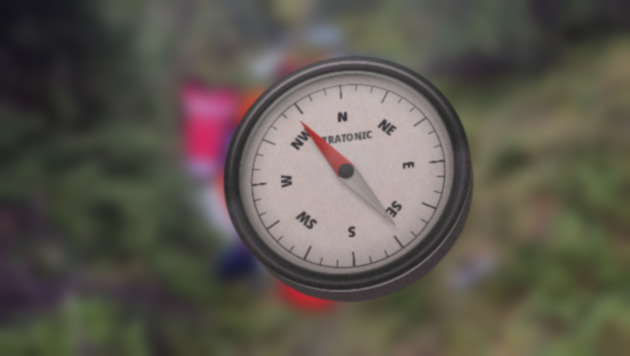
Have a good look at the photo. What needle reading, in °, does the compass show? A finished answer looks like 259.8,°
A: 325,°
